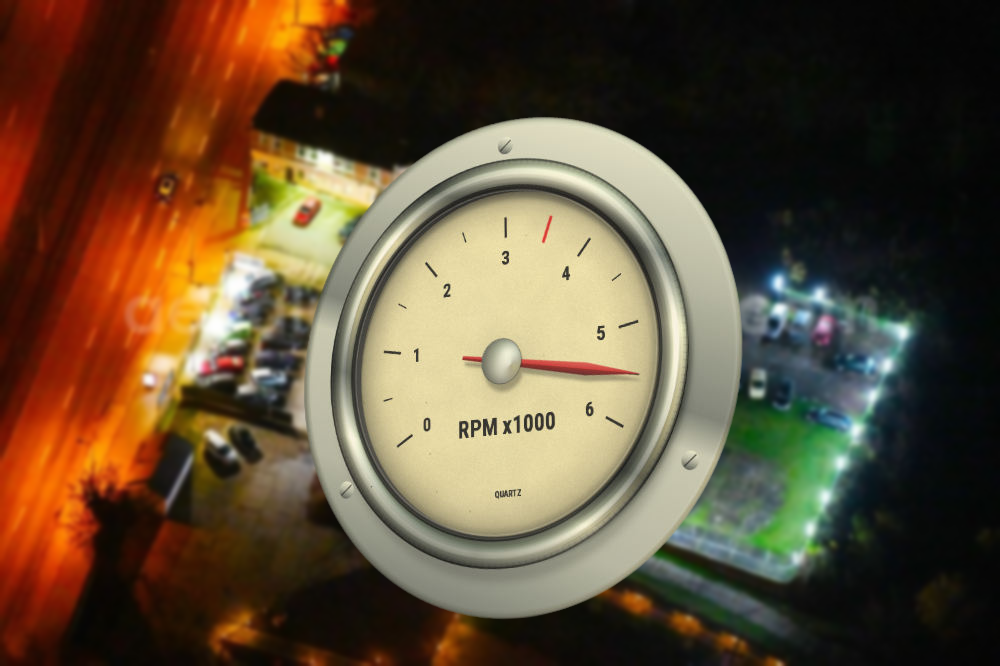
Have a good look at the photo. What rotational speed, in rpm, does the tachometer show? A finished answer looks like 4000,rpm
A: 5500,rpm
